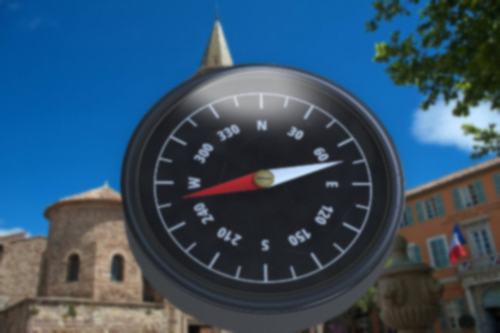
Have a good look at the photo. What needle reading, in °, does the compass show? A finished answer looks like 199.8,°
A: 255,°
